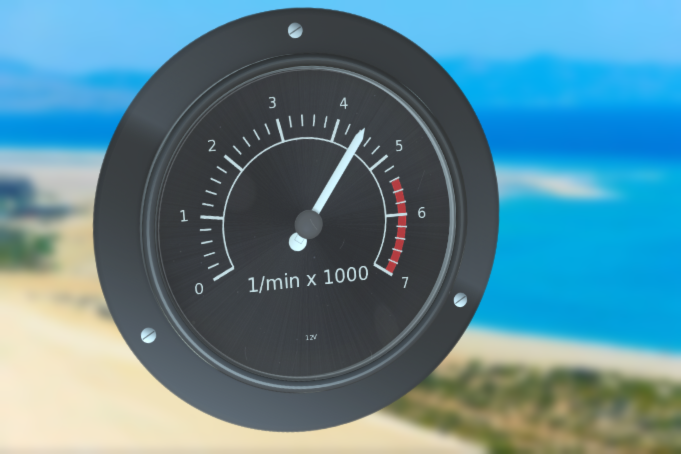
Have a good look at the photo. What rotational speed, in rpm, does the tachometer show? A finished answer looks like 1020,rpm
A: 4400,rpm
